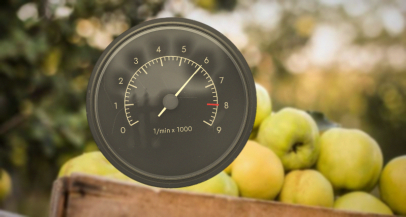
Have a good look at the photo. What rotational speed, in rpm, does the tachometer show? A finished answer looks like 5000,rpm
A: 6000,rpm
